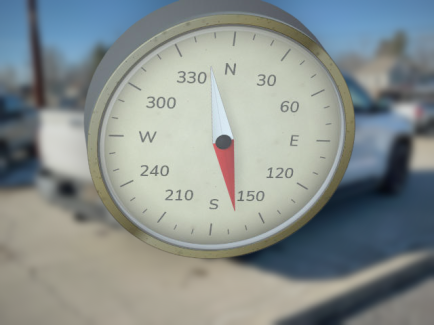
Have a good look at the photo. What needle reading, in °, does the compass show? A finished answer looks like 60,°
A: 165,°
